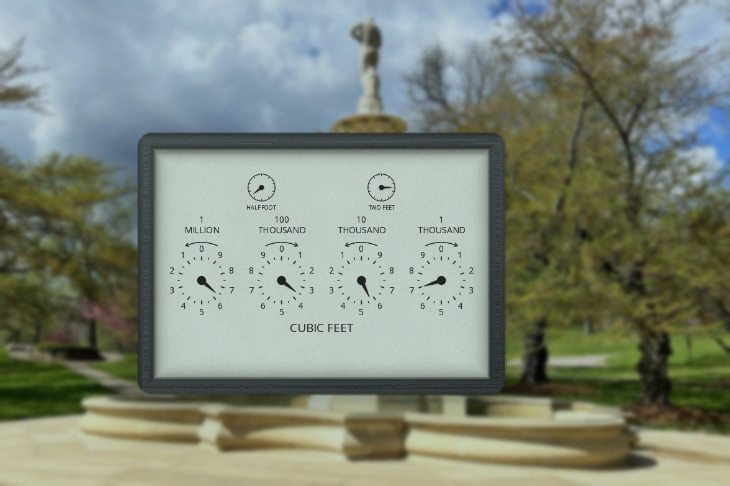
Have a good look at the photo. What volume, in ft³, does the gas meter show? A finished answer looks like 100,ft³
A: 635700,ft³
